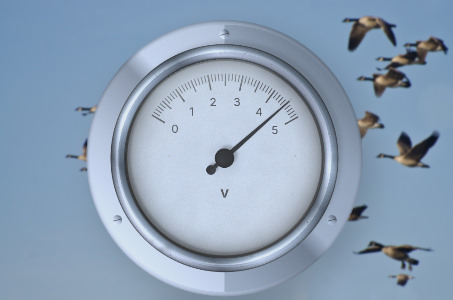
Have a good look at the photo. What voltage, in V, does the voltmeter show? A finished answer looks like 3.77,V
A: 4.5,V
